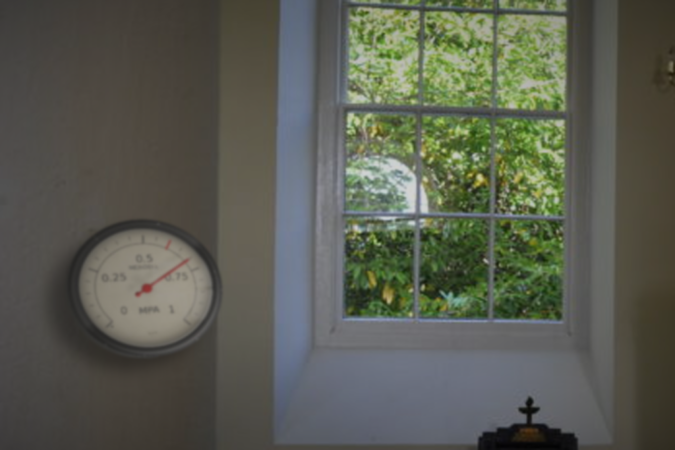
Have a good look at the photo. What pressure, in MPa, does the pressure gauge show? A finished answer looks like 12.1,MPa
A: 0.7,MPa
